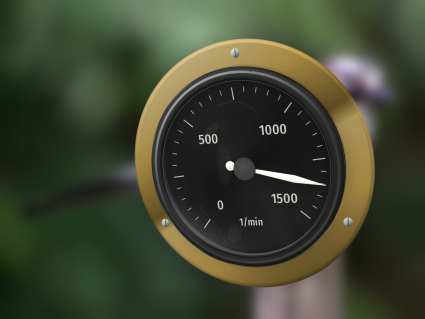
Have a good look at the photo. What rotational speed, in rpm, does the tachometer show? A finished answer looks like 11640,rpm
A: 1350,rpm
